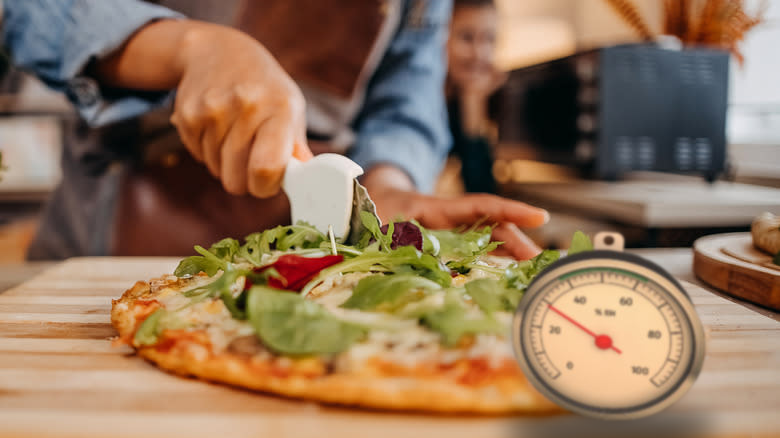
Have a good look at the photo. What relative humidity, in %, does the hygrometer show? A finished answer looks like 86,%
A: 30,%
